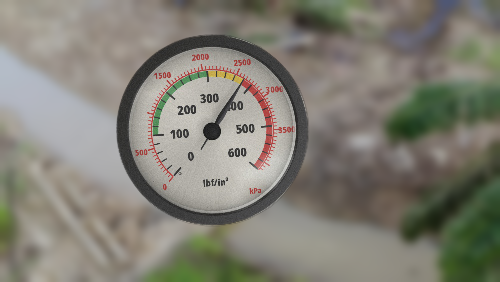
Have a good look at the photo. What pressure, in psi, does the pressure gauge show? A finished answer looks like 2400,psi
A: 380,psi
